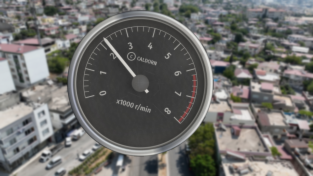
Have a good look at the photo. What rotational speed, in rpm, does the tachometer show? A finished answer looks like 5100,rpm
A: 2200,rpm
